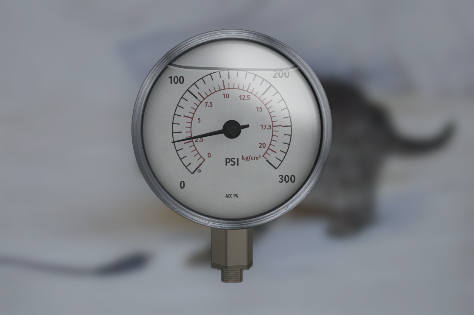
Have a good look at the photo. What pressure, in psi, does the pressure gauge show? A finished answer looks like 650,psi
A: 40,psi
